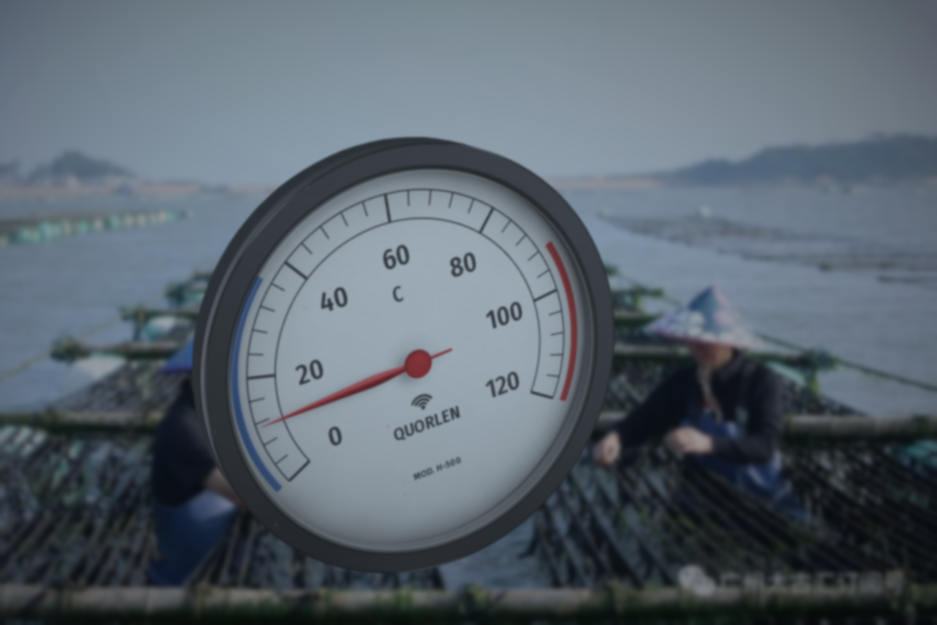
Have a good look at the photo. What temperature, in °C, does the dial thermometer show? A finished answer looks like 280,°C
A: 12,°C
